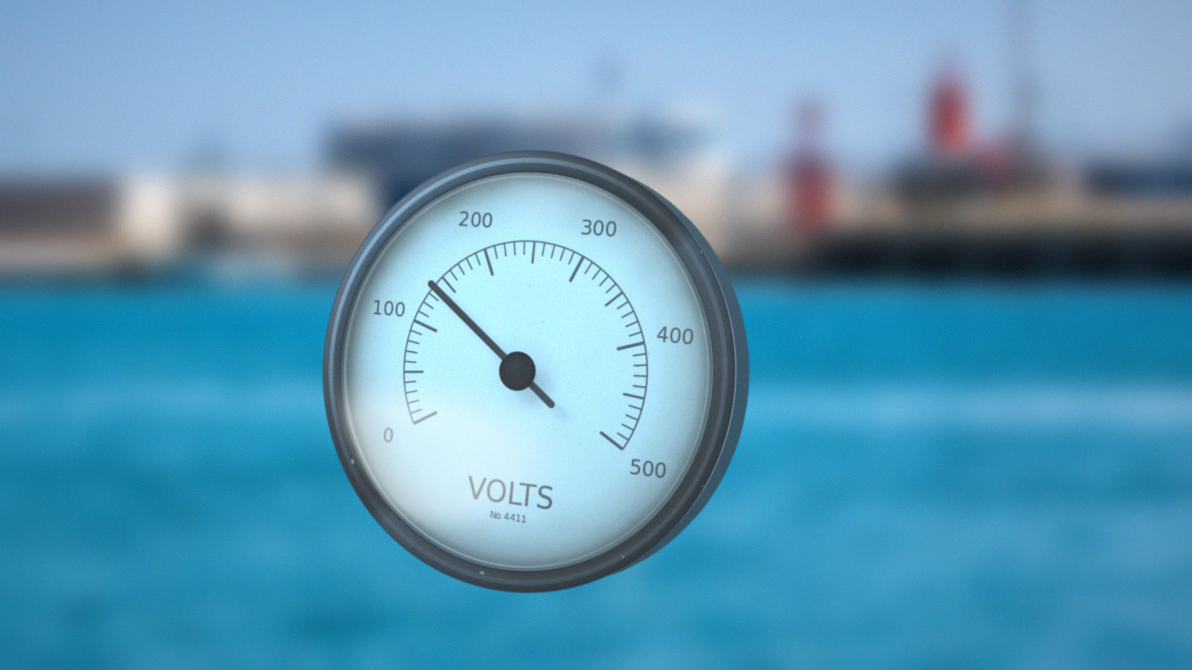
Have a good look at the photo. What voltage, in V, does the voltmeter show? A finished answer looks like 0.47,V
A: 140,V
